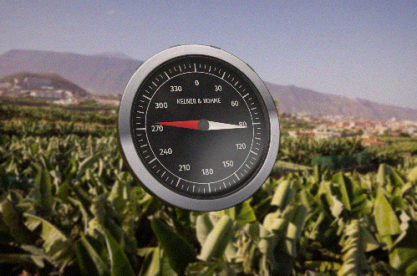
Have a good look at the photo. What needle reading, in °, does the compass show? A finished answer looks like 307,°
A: 275,°
